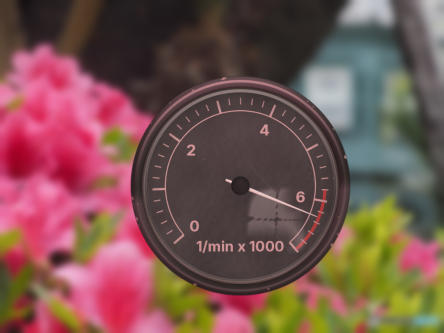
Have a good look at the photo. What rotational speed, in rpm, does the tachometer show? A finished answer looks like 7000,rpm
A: 6300,rpm
